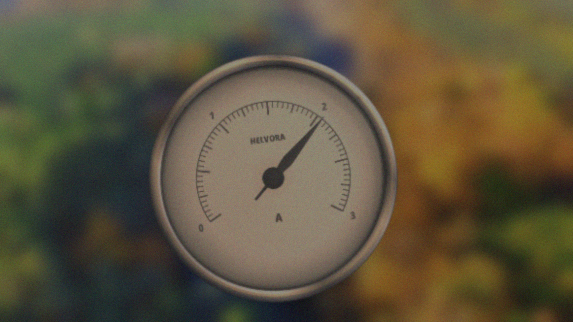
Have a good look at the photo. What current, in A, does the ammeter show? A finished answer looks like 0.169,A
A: 2.05,A
